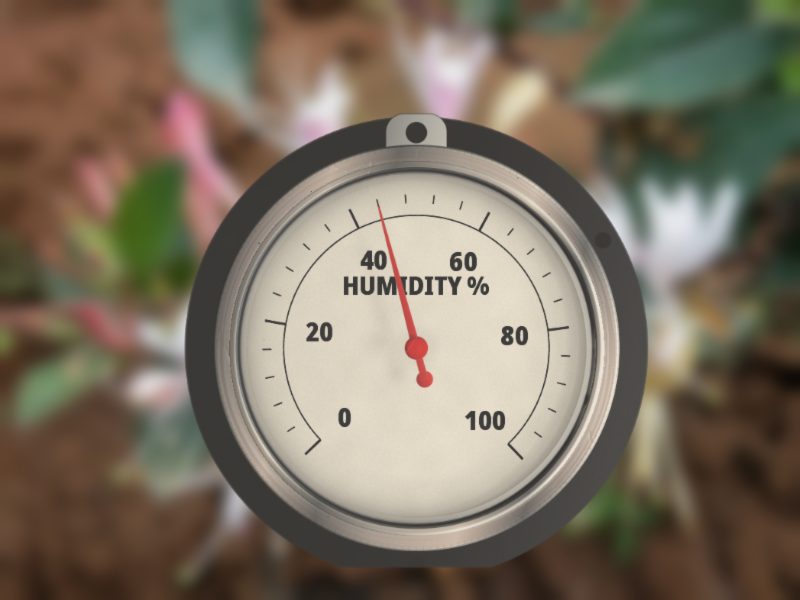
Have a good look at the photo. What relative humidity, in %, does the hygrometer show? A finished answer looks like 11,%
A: 44,%
